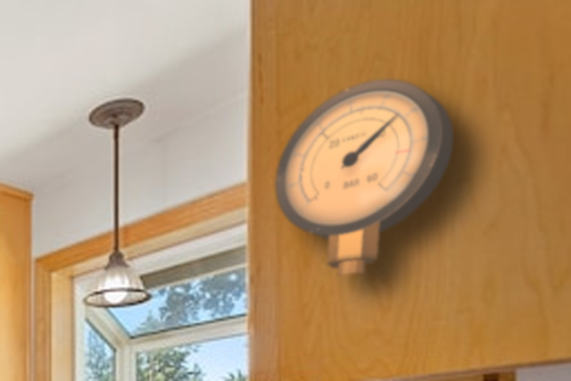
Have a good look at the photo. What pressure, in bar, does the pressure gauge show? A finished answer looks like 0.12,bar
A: 40,bar
